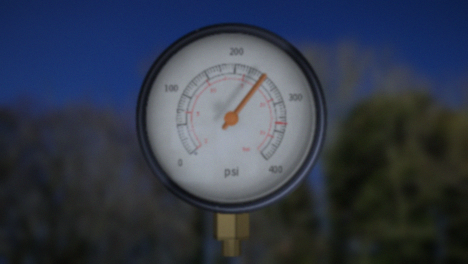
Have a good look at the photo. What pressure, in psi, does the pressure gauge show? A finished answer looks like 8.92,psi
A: 250,psi
